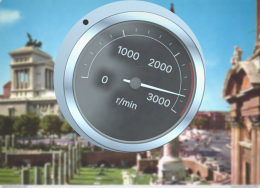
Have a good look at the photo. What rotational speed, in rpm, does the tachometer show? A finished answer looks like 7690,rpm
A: 2700,rpm
